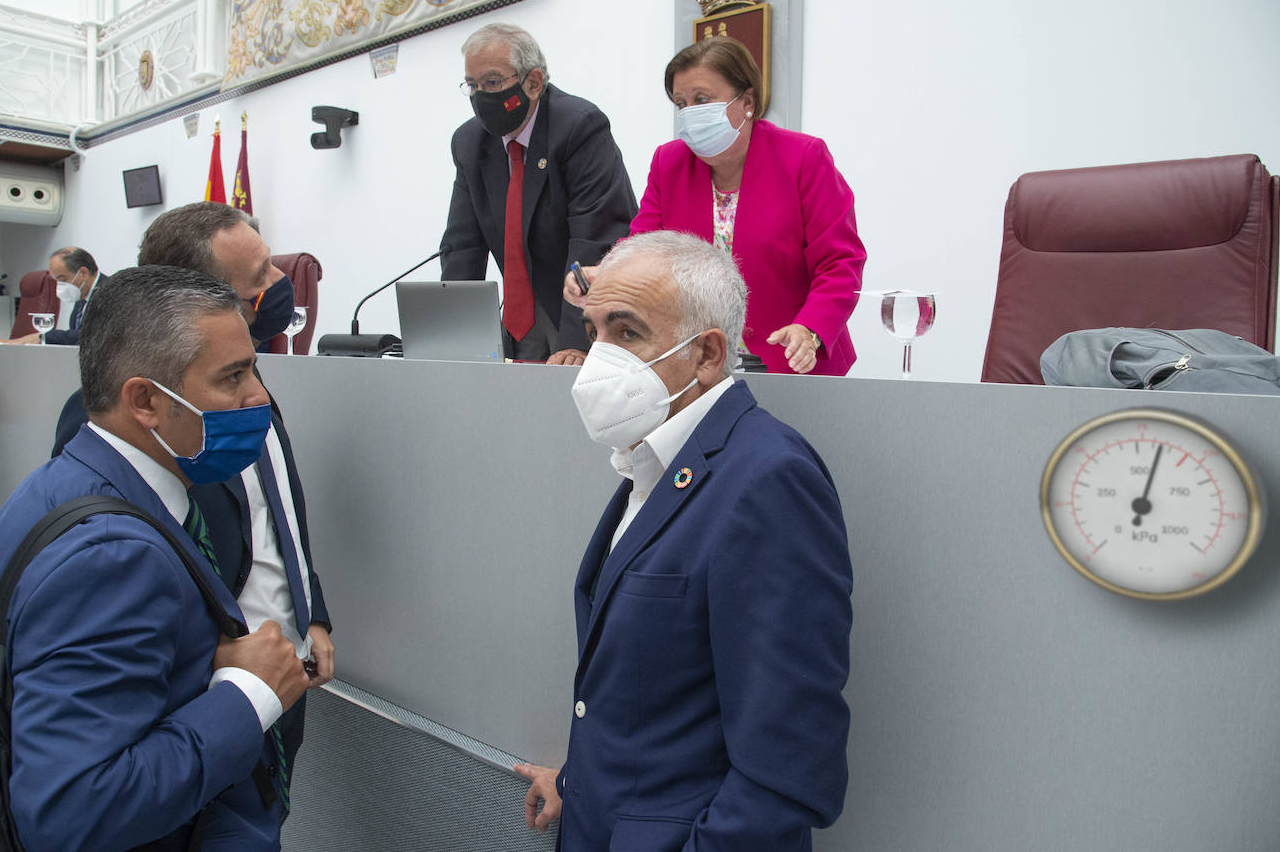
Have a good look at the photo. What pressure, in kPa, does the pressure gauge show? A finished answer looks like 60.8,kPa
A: 575,kPa
